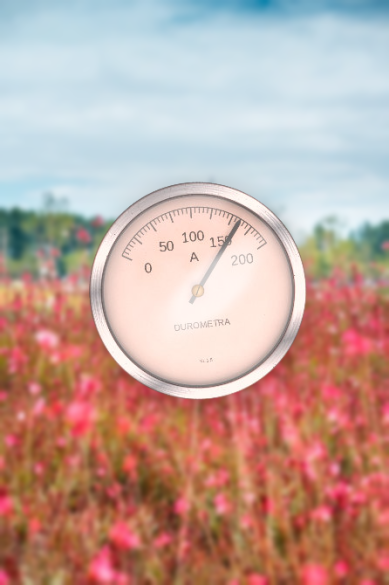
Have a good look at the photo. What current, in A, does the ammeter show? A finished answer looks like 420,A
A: 160,A
